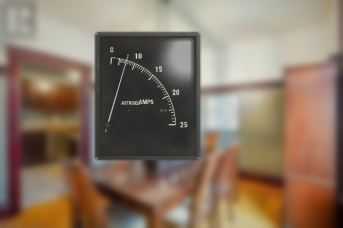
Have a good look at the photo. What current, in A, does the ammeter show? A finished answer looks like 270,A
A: 7.5,A
